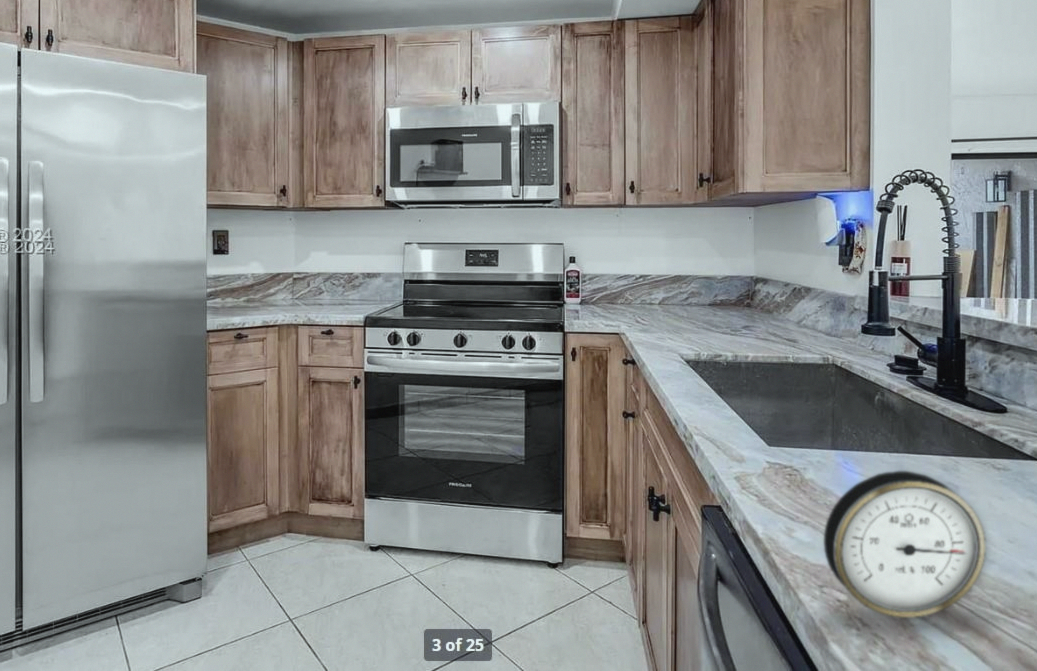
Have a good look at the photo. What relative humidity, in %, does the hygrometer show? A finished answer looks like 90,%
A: 84,%
